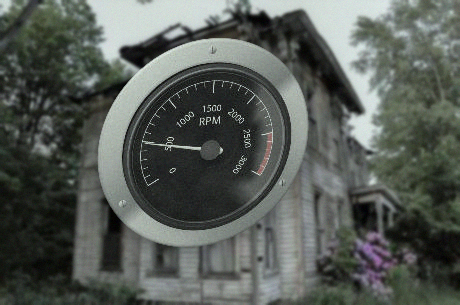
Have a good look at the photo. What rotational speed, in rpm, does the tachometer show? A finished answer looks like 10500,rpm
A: 500,rpm
